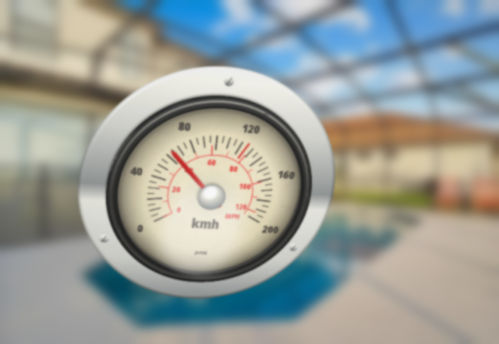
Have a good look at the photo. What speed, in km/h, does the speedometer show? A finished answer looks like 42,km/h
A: 65,km/h
